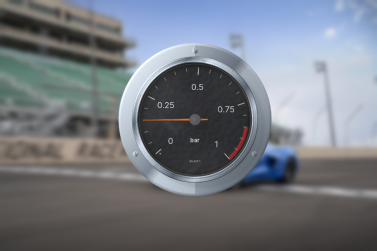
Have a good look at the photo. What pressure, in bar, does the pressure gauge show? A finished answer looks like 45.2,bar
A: 0.15,bar
